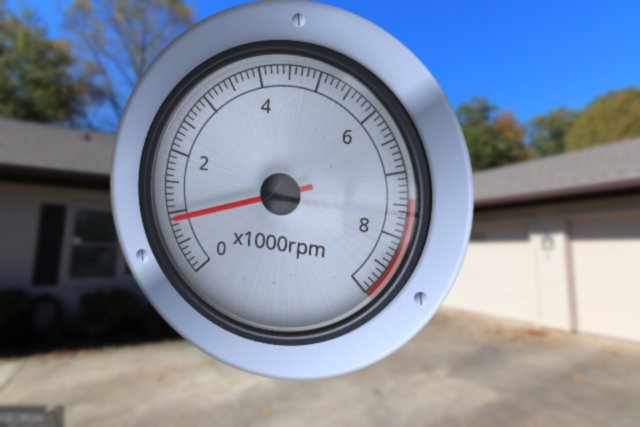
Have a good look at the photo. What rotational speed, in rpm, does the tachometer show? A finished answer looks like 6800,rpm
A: 900,rpm
